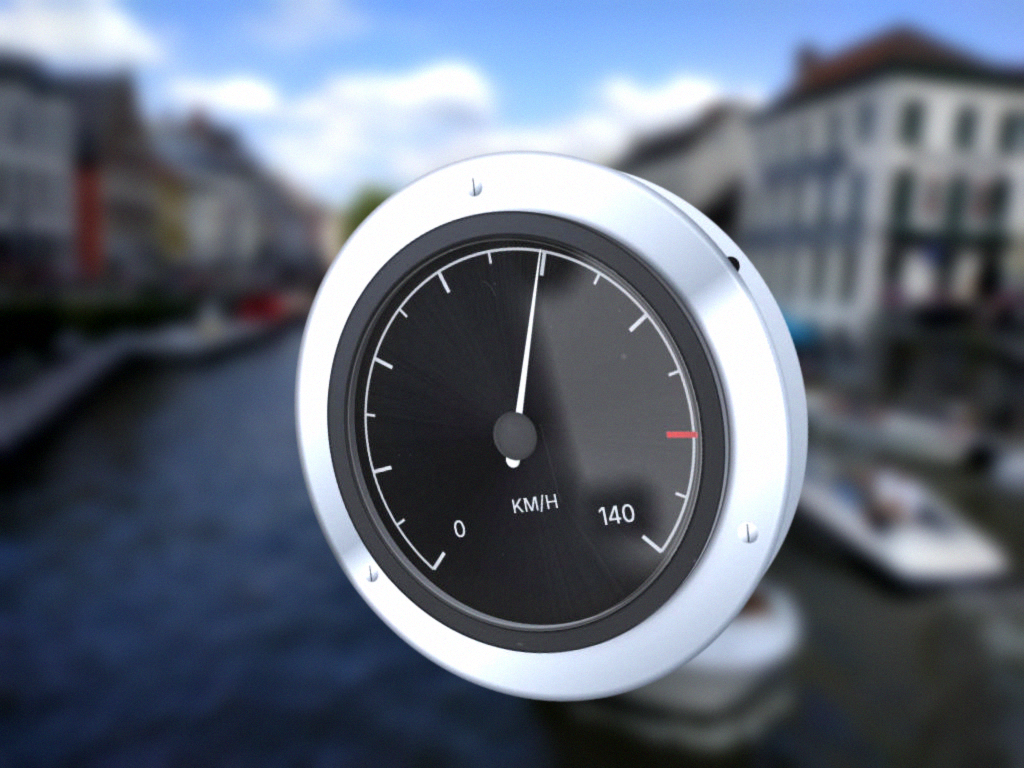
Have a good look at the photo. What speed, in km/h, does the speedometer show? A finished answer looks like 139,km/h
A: 80,km/h
